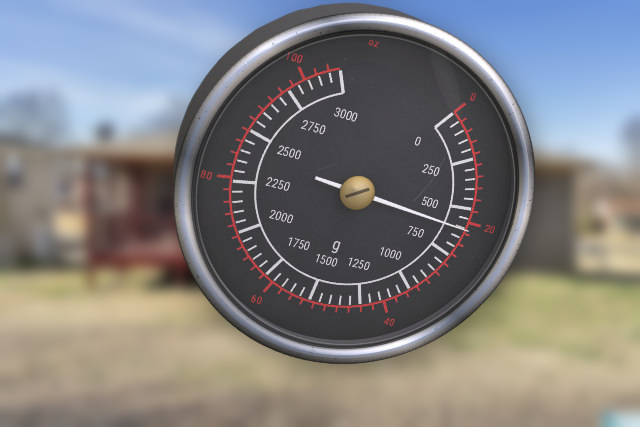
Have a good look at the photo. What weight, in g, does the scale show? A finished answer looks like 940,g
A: 600,g
